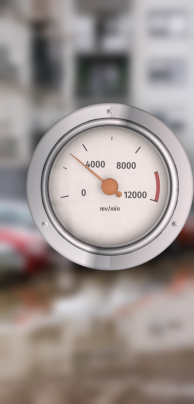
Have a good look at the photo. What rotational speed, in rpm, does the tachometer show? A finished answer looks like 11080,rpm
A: 3000,rpm
